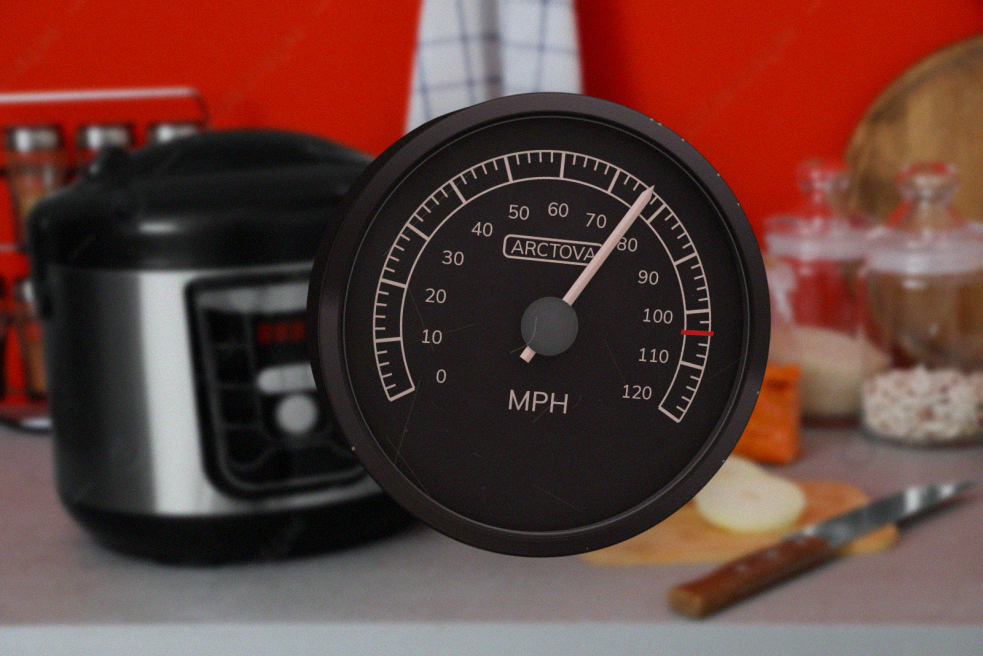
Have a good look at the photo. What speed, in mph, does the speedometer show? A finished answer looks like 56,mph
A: 76,mph
